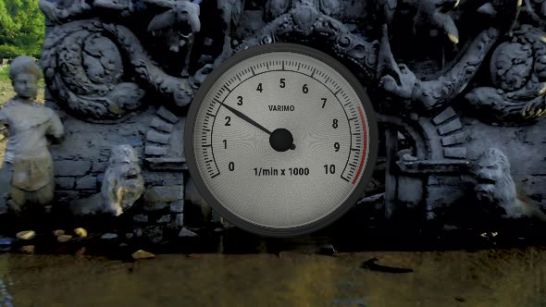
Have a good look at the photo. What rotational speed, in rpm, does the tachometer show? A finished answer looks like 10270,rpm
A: 2500,rpm
